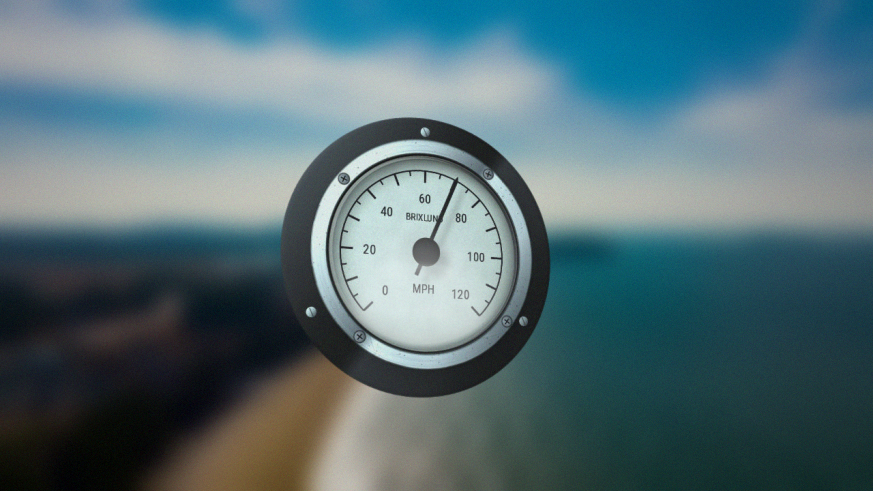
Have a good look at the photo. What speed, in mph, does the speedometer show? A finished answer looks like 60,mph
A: 70,mph
